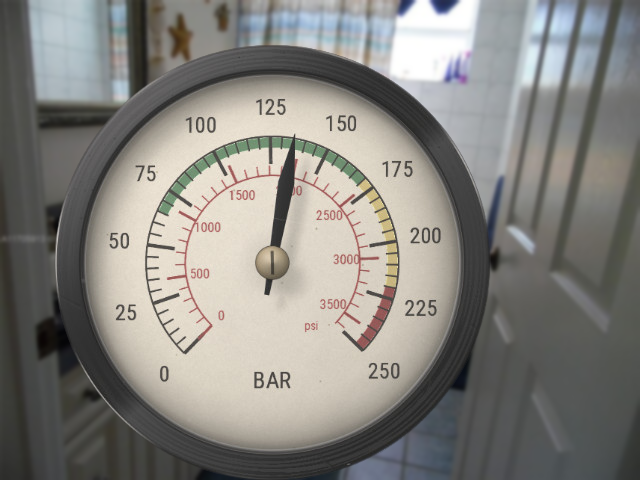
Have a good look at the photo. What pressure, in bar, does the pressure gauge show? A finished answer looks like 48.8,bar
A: 135,bar
